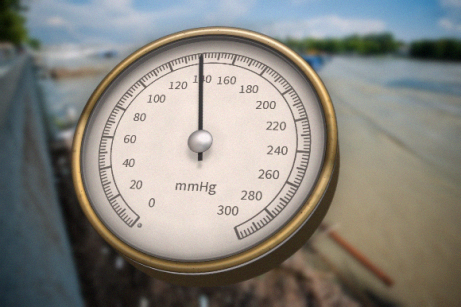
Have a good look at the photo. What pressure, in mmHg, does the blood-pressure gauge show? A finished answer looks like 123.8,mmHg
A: 140,mmHg
